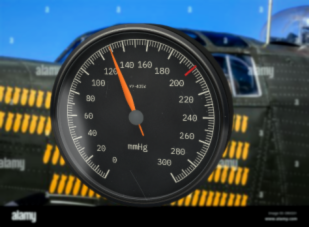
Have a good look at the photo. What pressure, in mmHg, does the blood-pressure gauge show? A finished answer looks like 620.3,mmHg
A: 130,mmHg
